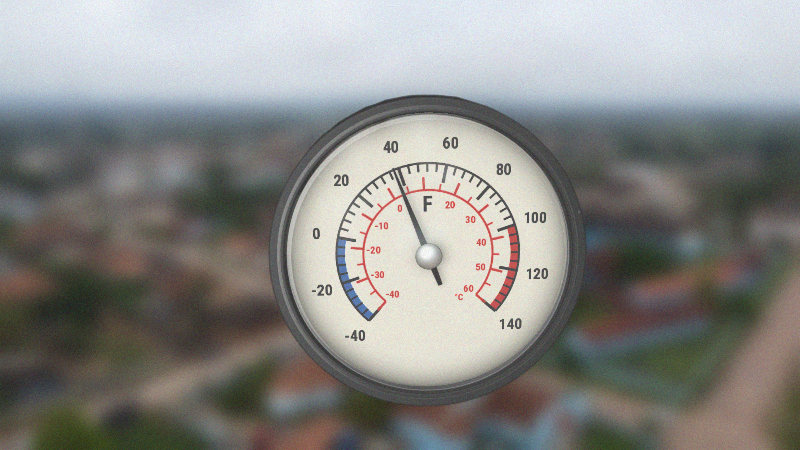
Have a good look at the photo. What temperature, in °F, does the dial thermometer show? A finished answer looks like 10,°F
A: 38,°F
